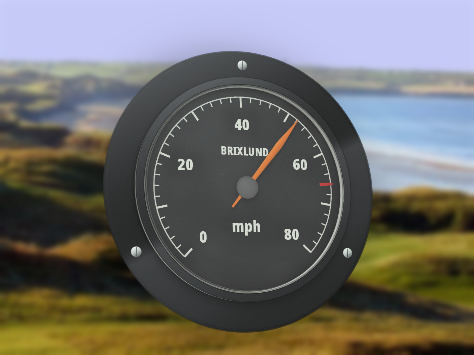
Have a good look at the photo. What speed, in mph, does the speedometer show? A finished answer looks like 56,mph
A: 52,mph
